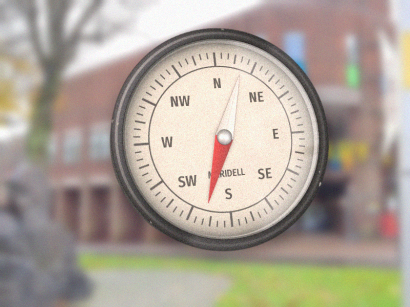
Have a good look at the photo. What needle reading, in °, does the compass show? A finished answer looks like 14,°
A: 200,°
